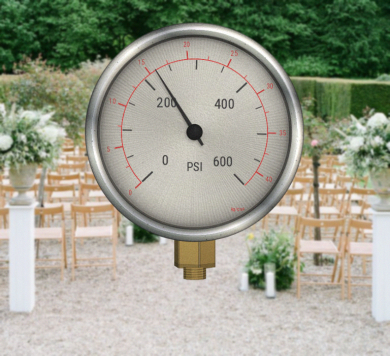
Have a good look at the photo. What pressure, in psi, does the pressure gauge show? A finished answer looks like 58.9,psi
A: 225,psi
